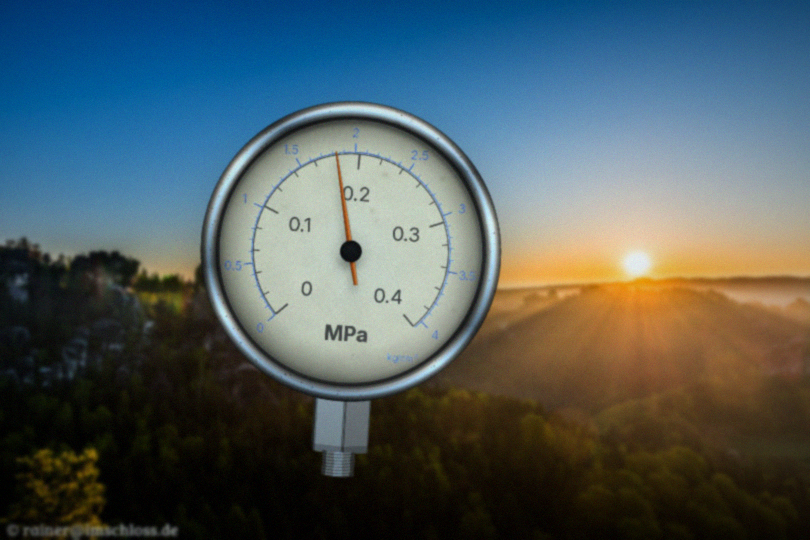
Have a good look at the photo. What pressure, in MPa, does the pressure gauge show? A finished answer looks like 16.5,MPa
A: 0.18,MPa
